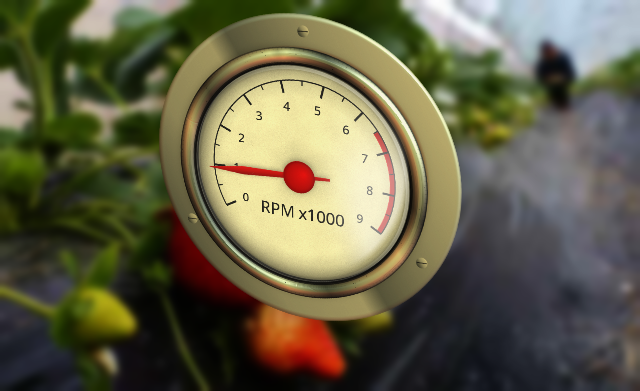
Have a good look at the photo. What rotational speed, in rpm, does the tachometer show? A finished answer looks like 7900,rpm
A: 1000,rpm
